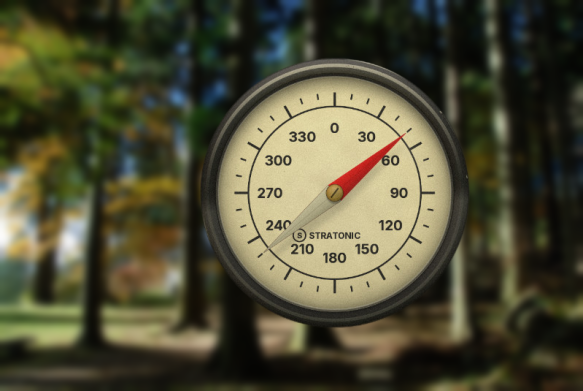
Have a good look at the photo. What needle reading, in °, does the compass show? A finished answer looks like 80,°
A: 50,°
